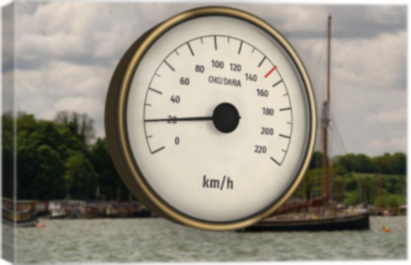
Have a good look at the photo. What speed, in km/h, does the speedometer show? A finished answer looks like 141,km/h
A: 20,km/h
